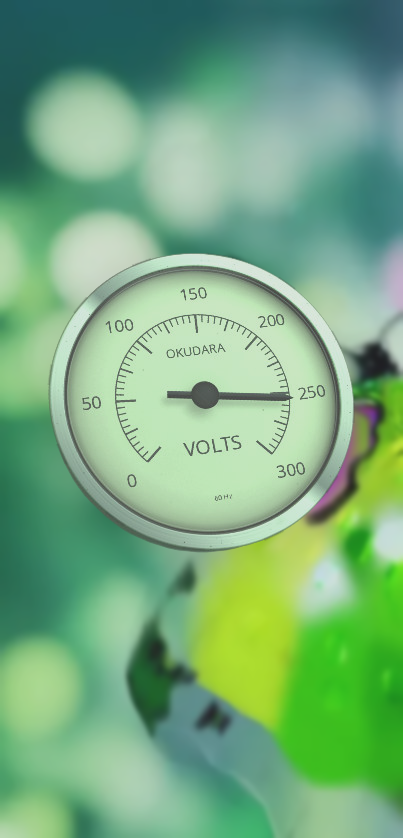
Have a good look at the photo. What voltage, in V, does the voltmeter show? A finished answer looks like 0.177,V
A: 255,V
